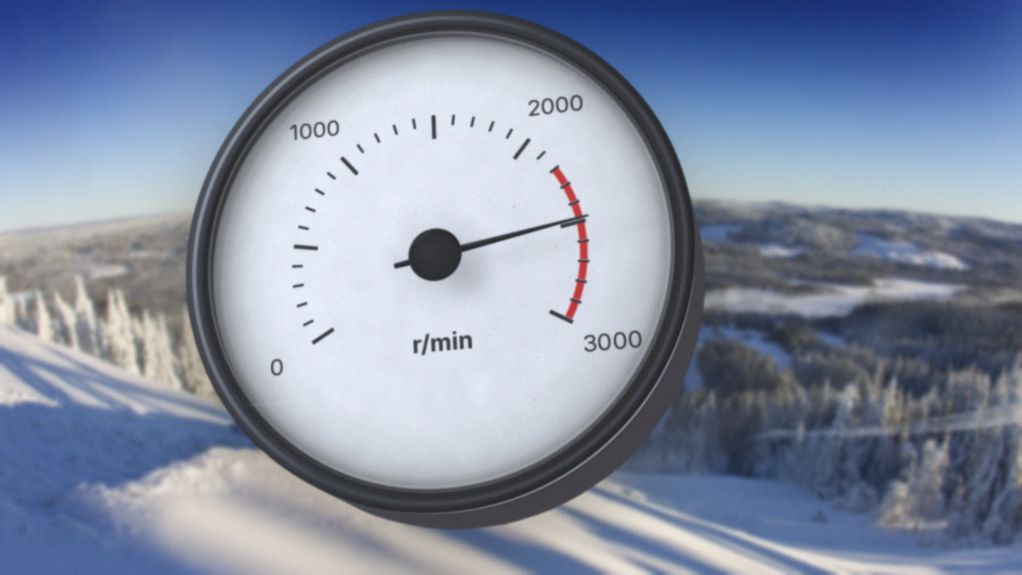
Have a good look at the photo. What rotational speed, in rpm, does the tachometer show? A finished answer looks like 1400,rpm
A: 2500,rpm
